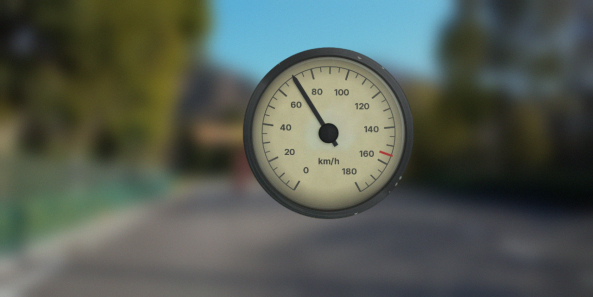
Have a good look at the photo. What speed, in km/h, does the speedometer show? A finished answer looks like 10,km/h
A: 70,km/h
